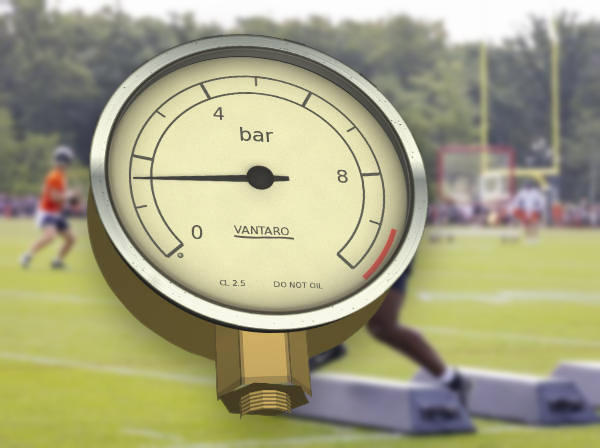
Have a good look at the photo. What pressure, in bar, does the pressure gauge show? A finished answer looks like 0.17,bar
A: 1.5,bar
